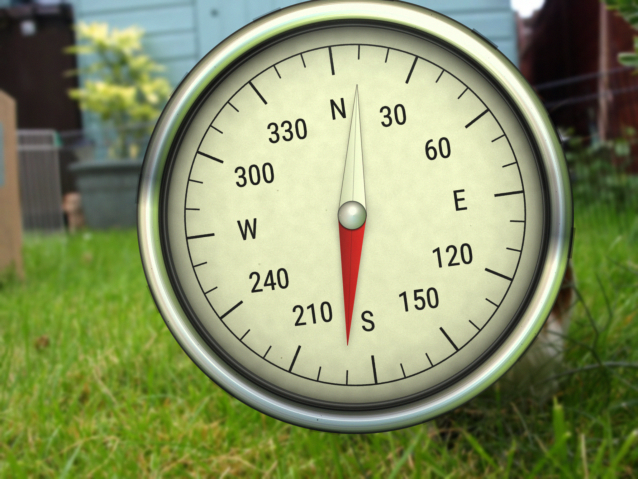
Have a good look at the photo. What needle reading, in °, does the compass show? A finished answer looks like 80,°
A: 190,°
